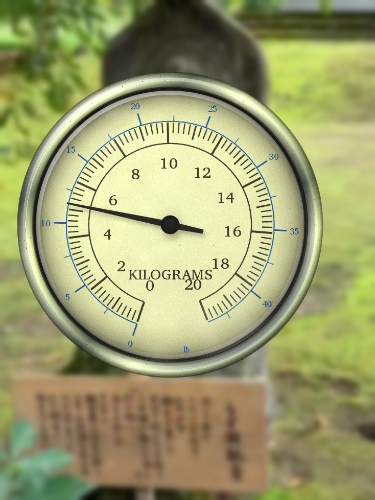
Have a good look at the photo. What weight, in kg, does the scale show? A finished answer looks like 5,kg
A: 5.2,kg
